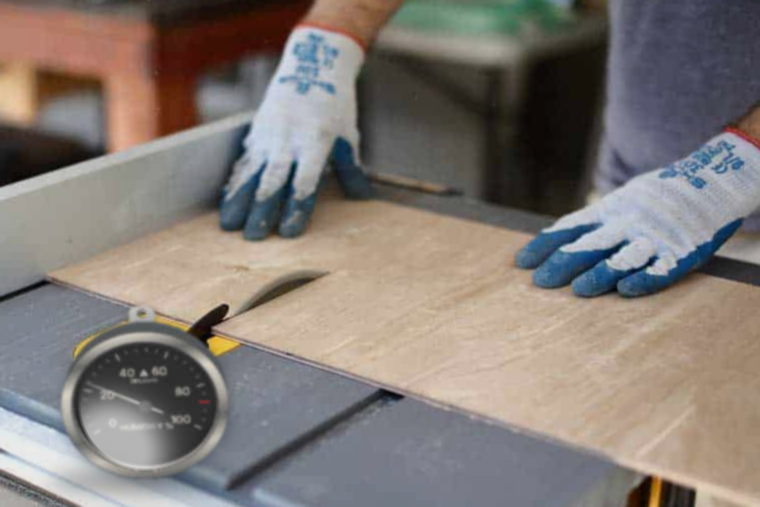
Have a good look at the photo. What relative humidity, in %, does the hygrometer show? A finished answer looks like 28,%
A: 24,%
